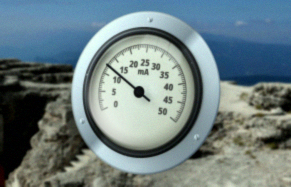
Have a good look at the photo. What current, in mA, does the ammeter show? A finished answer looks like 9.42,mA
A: 12.5,mA
